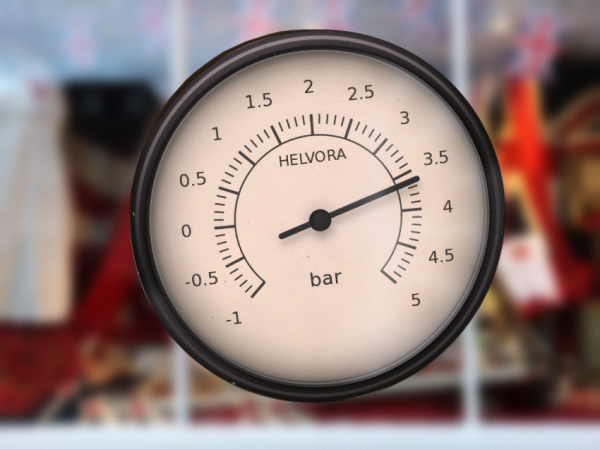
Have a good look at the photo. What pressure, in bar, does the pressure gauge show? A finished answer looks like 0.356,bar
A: 3.6,bar
